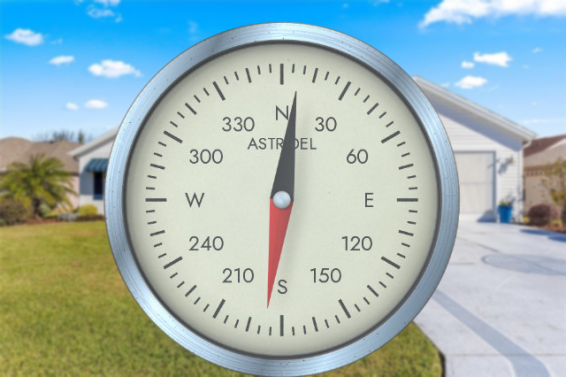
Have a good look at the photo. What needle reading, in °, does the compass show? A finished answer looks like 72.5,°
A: 187.5,°
